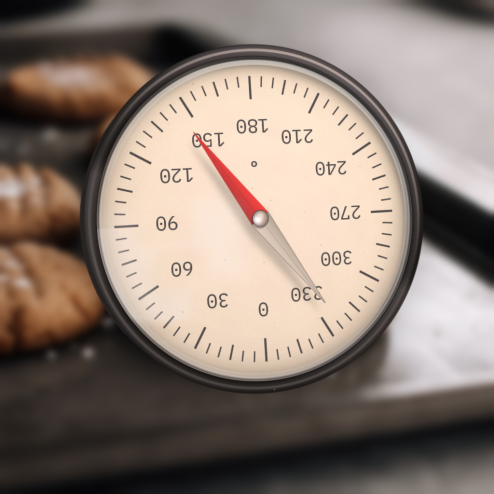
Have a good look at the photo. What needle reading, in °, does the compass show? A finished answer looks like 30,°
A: 145,°
